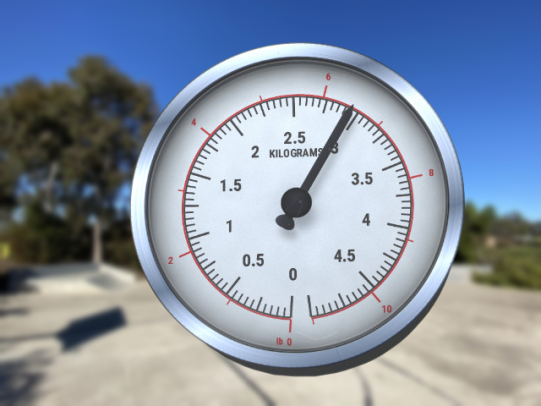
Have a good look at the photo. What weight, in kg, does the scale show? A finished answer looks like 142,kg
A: 2.95,kg
